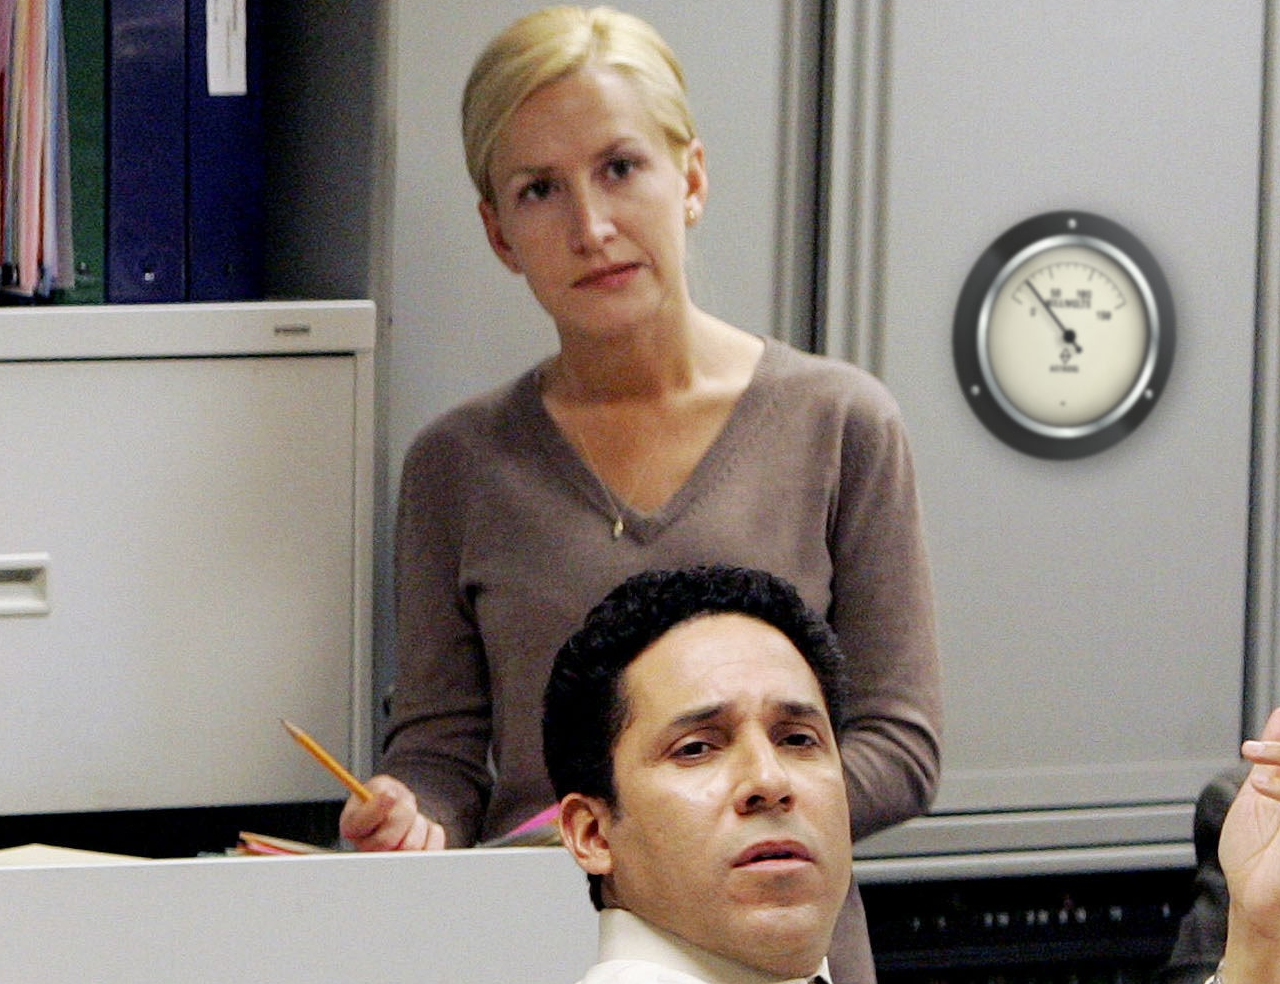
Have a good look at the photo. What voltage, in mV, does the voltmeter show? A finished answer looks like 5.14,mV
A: 20,mV
